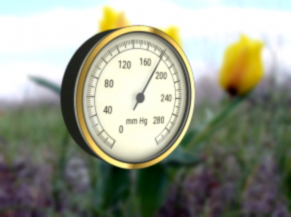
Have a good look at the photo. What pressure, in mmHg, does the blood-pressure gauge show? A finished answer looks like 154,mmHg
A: 180,mmHg
